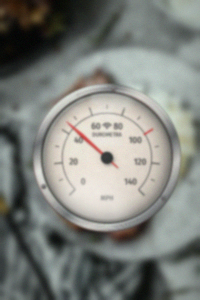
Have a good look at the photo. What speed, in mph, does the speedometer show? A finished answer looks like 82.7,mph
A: 45,mph
